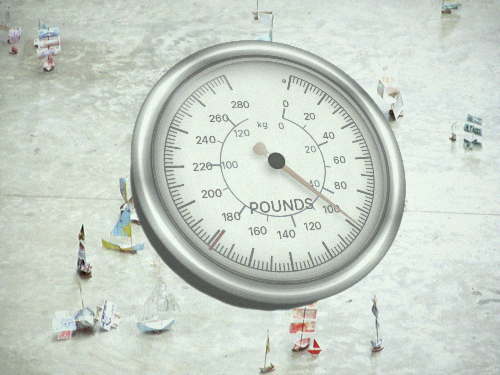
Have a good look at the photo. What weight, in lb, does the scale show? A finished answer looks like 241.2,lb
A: 100,lb
